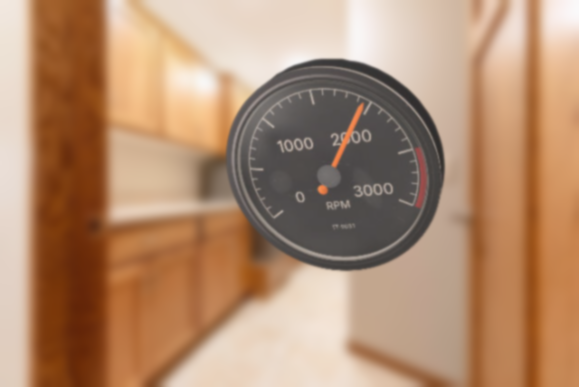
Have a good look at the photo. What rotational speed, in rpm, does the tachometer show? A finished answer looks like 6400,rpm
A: 1950,rpm
